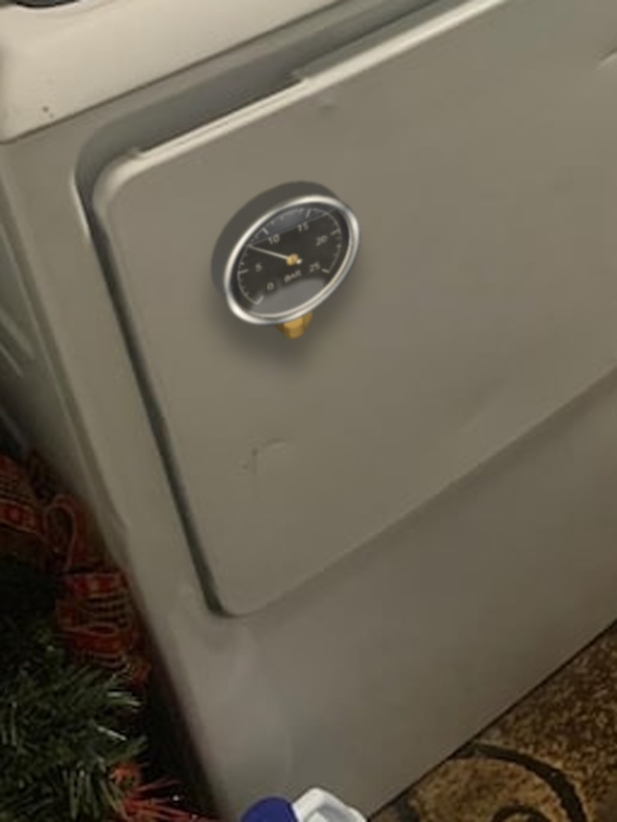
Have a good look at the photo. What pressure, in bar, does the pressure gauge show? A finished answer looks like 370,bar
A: 8,bar
